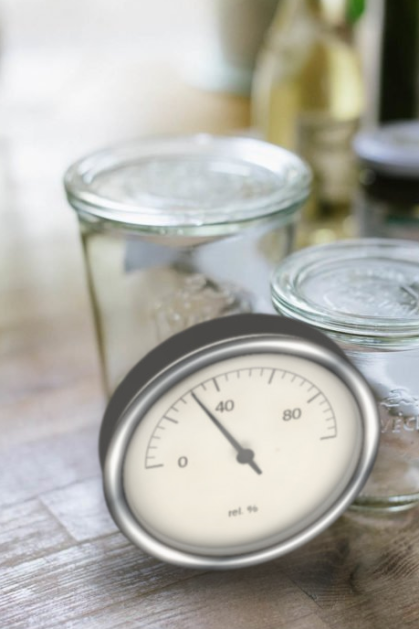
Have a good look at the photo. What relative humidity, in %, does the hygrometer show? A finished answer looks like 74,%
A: 32,%
